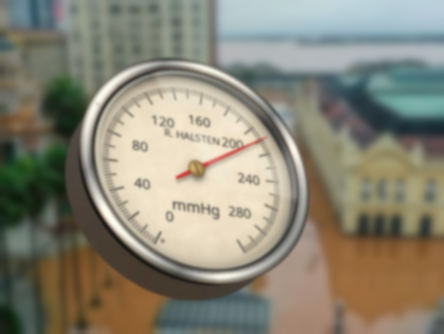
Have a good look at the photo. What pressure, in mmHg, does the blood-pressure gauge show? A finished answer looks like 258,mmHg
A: 210,mmHg
